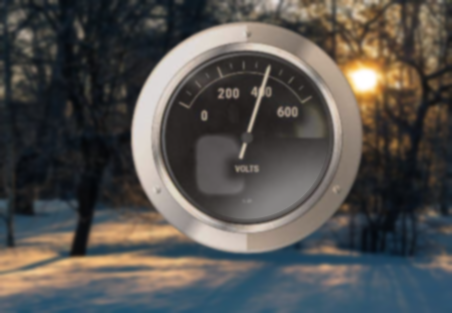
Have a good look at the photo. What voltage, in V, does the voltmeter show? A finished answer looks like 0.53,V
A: 400,V
